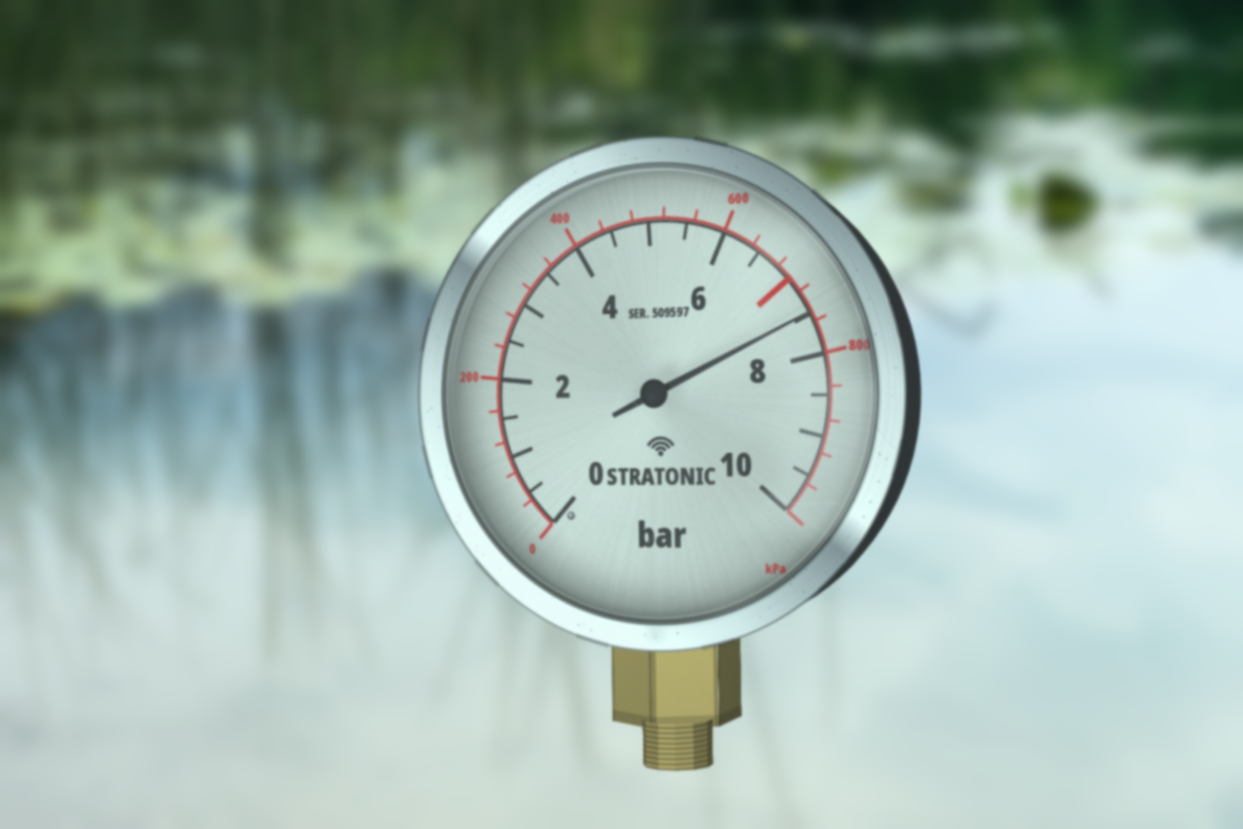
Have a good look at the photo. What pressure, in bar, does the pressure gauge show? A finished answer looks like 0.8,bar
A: 7.5,bar
